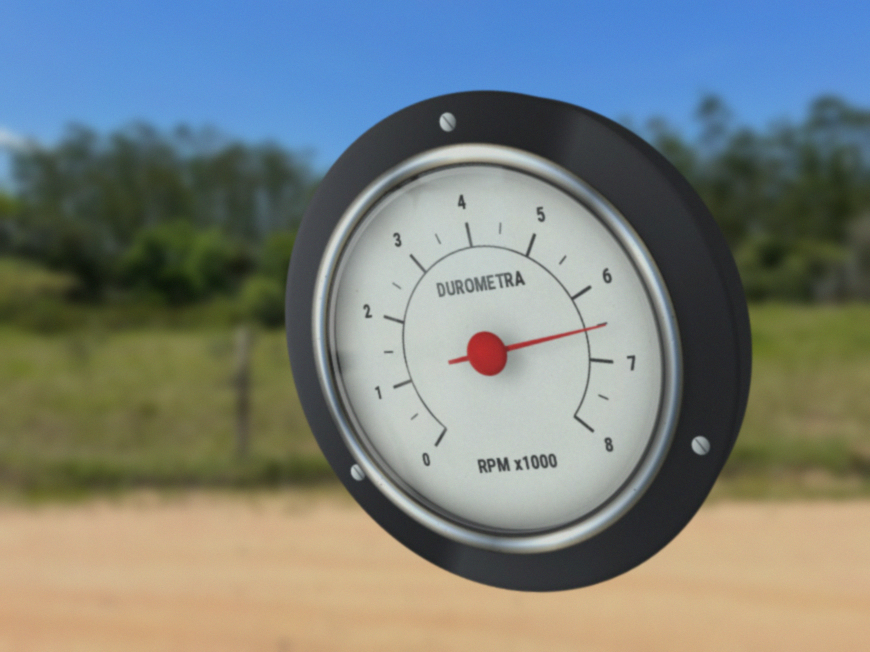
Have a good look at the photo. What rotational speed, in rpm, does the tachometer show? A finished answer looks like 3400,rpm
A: 6500,rpm
